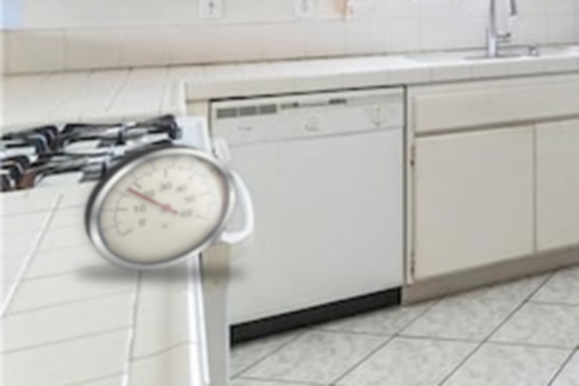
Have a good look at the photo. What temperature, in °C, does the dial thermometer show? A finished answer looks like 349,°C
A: 17.5,°C
